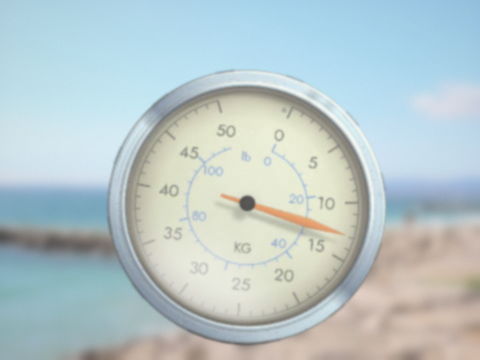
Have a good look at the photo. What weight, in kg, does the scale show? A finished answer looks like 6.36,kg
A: 13,kg
